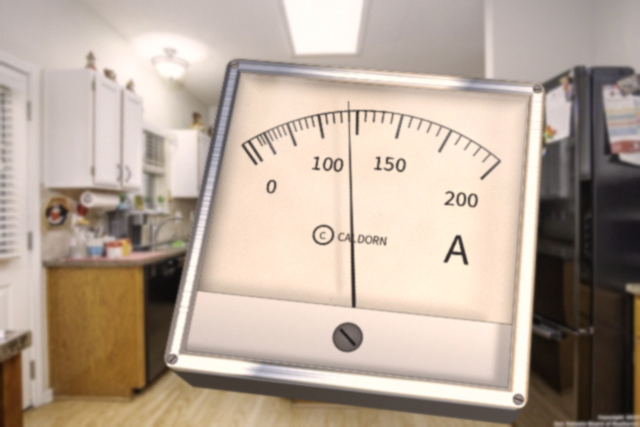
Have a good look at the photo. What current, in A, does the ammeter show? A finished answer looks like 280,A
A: 120,A
